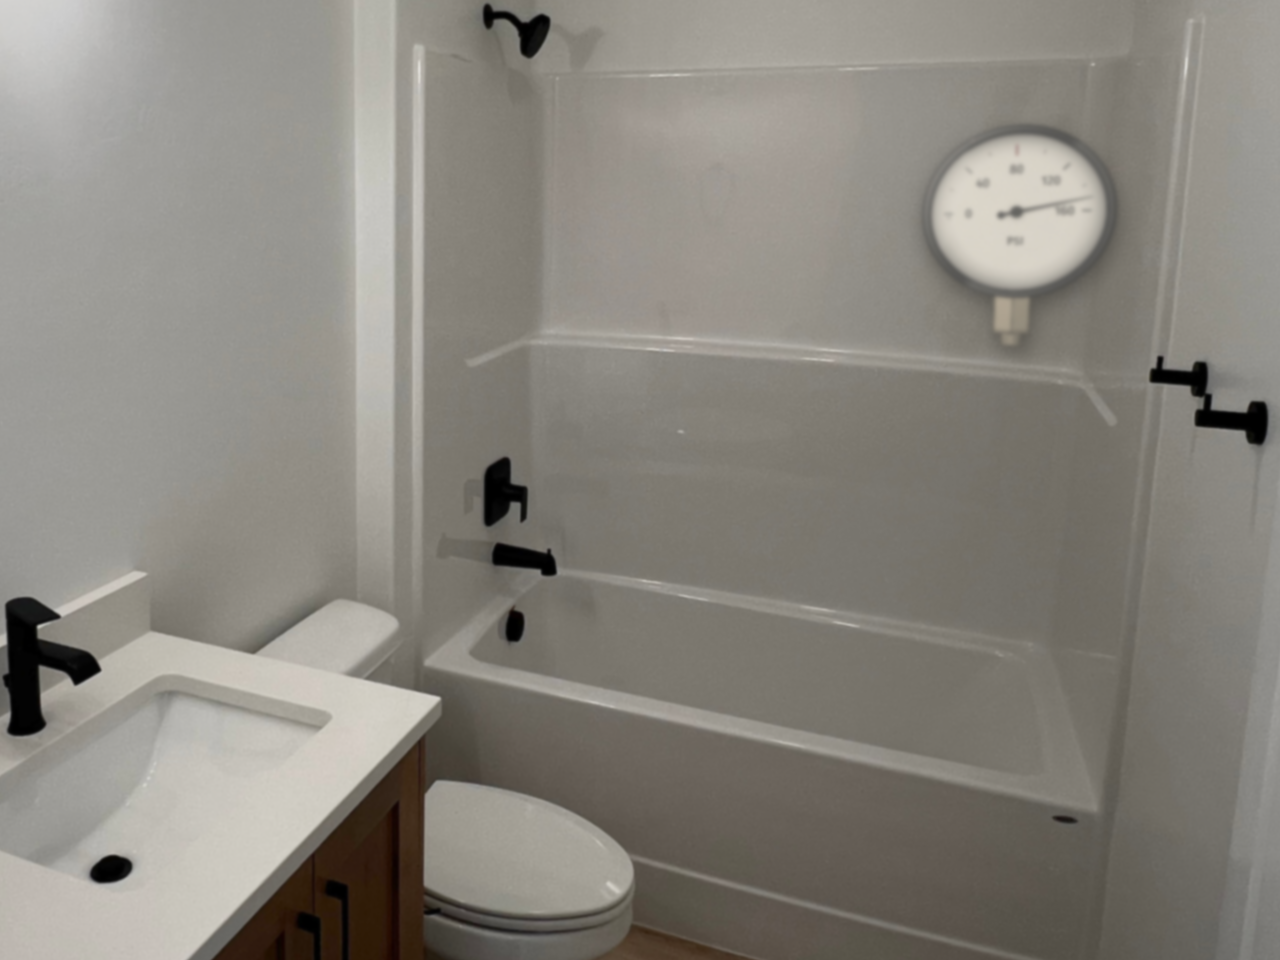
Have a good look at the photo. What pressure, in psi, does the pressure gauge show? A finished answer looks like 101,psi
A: 150,psi
